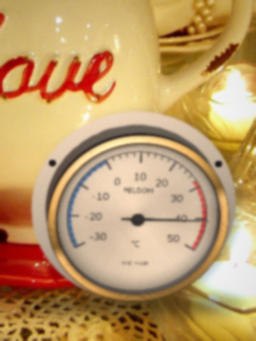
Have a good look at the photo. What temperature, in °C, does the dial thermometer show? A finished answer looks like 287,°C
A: 40,°C
